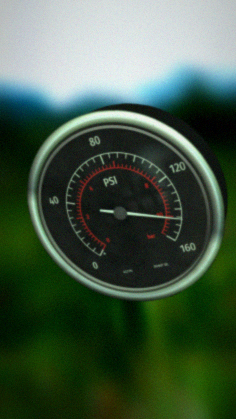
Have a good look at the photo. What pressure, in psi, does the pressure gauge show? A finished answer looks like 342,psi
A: 145,psi
